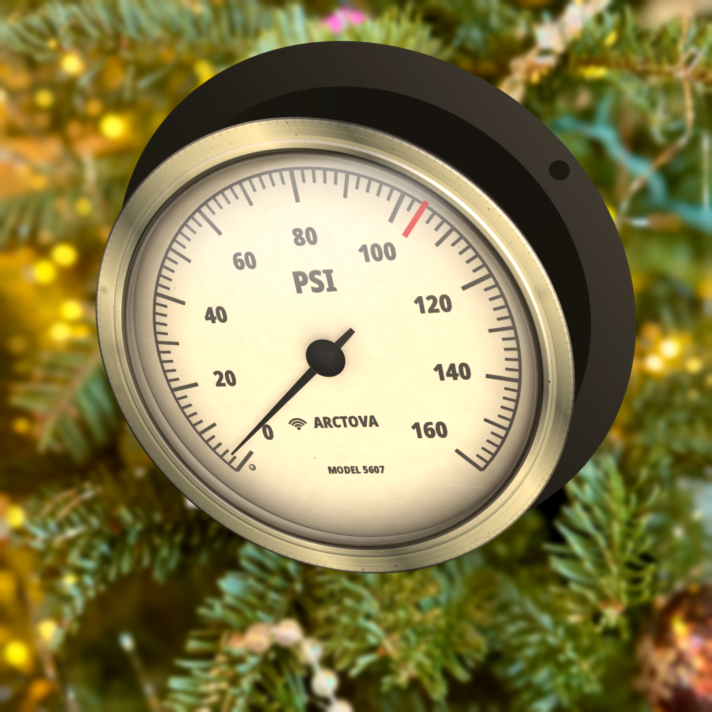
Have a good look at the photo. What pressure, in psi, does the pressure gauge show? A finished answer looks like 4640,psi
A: 3,psi
